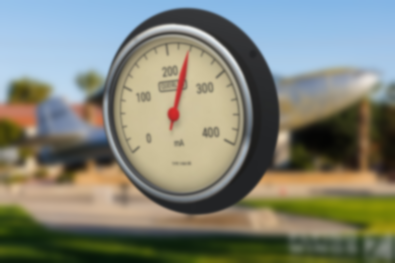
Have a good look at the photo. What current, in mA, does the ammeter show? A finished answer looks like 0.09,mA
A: 240,mA
